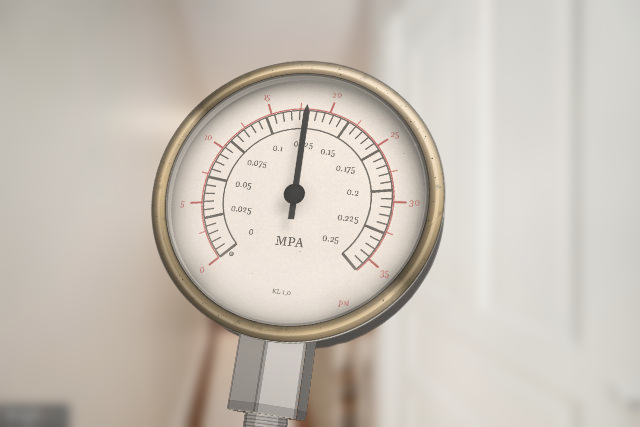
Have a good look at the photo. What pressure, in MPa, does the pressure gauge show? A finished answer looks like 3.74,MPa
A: 0.125,MPa
